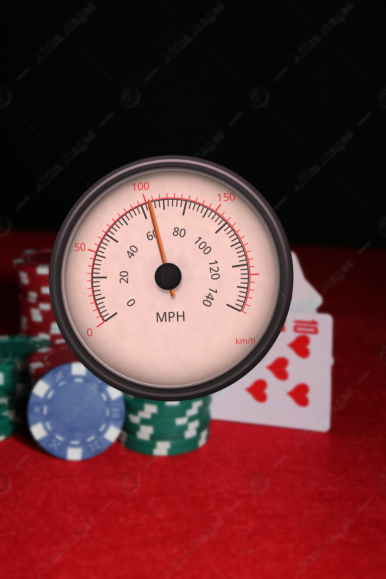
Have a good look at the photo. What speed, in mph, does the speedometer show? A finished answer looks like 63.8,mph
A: 64,mph
